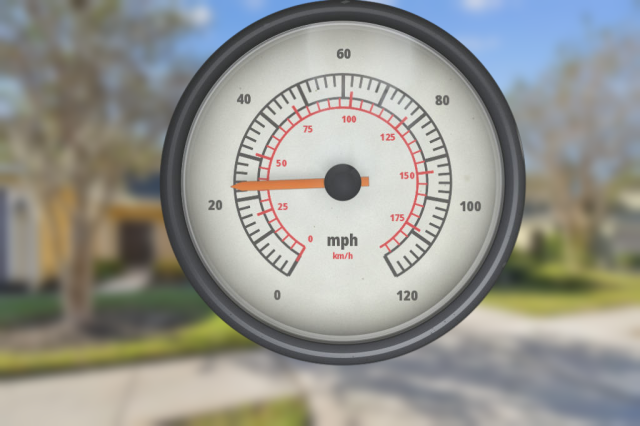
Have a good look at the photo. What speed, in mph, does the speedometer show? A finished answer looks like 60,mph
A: 23,mph
